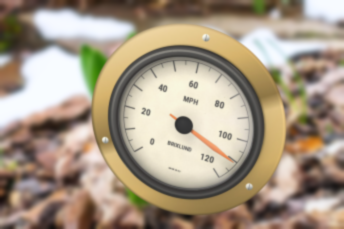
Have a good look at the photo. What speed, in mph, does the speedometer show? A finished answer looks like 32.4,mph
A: 110,mph
